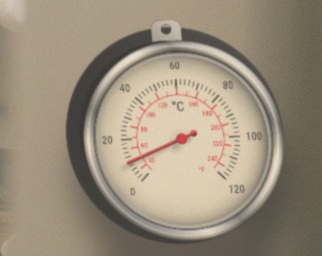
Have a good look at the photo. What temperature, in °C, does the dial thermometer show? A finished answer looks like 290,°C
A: 10,°C
